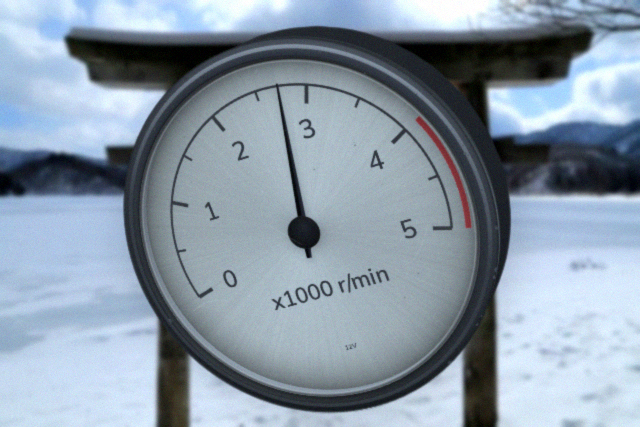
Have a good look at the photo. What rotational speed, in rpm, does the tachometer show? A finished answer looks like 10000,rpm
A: 2750,rpm
